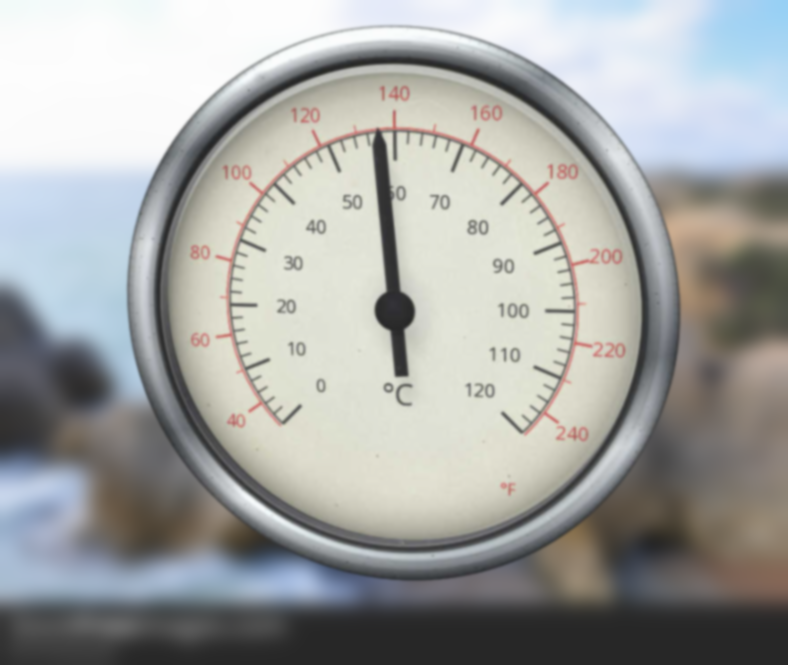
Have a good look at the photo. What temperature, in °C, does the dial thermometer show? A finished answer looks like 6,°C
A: 58,°C
